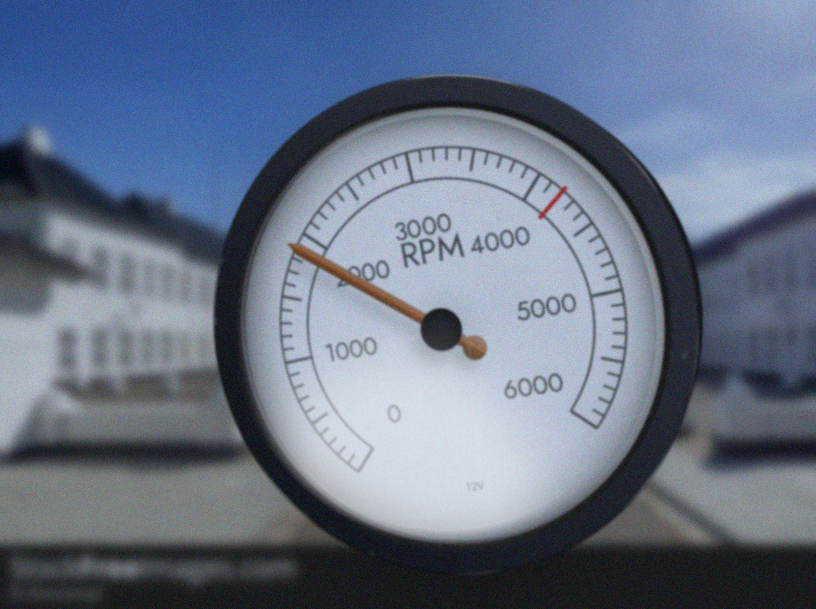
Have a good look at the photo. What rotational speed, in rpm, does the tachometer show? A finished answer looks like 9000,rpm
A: 1900,rpm
